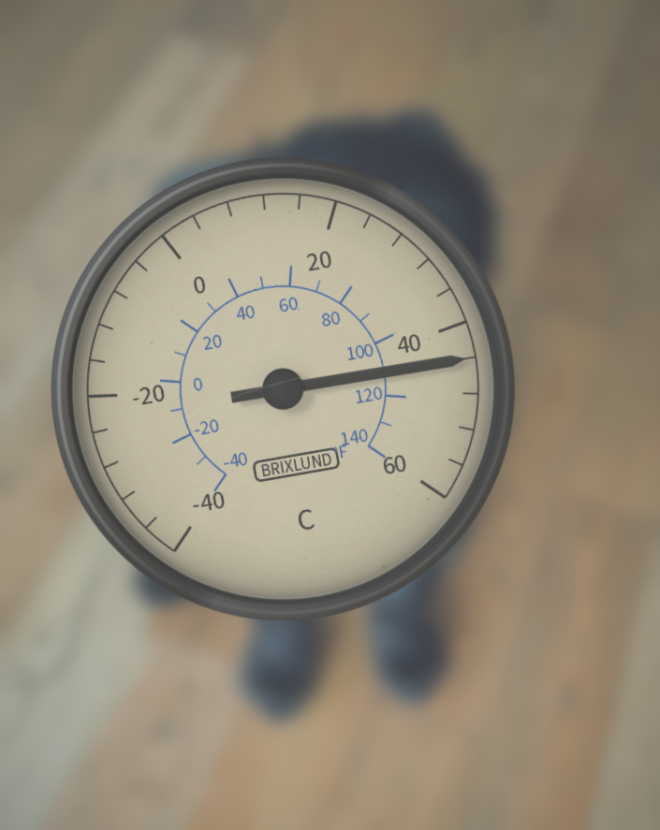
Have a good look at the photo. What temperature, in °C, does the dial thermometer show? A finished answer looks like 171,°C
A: 44,°C
